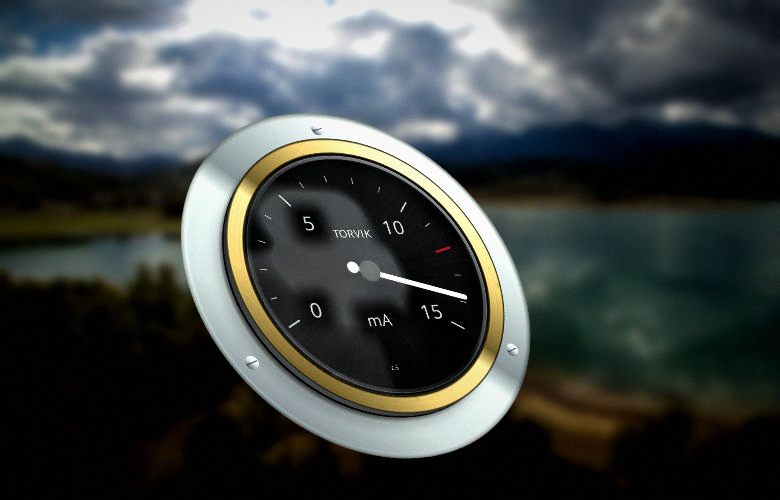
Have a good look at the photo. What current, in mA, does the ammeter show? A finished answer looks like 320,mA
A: 14,mA
